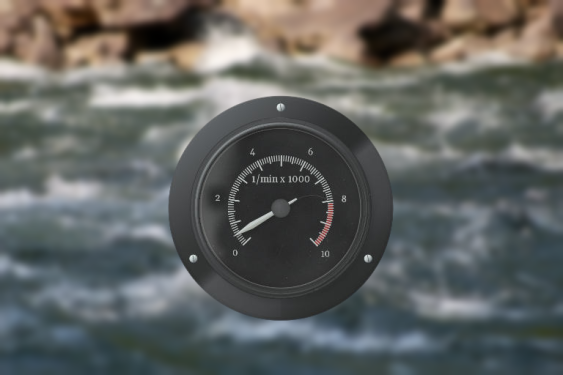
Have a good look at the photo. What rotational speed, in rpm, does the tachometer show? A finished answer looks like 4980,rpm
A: 500,rpm
